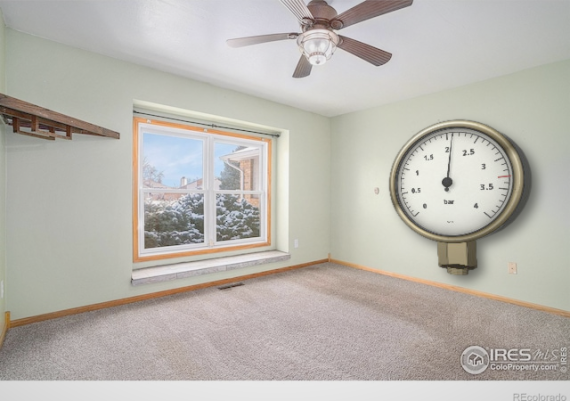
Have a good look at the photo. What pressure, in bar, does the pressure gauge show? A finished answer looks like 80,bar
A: 2.1,bar
